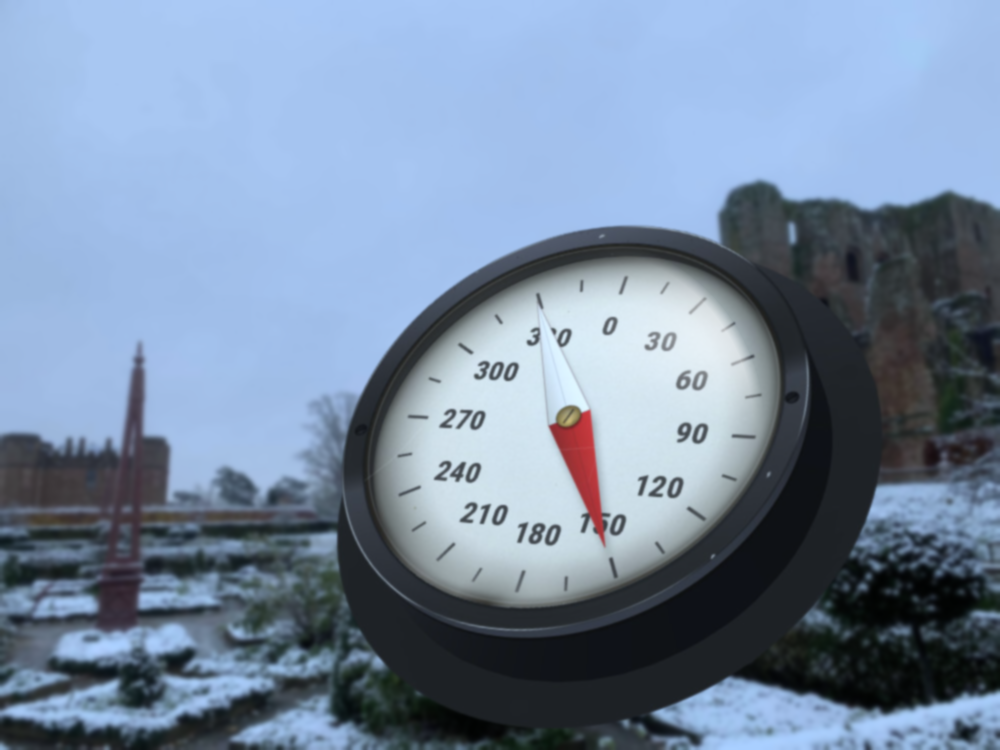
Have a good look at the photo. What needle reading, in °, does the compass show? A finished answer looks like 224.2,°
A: 150,°
